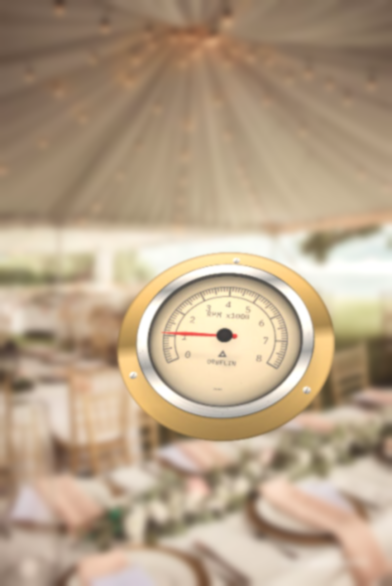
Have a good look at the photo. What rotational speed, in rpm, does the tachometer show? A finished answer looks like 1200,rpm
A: 1000,rpm
